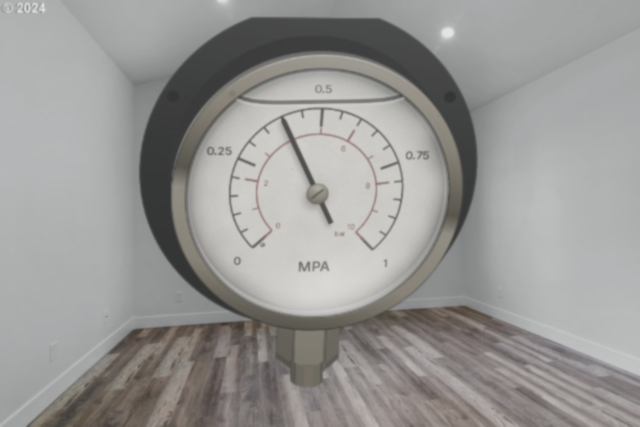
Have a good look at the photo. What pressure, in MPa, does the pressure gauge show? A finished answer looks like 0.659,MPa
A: 0.4,MPa
